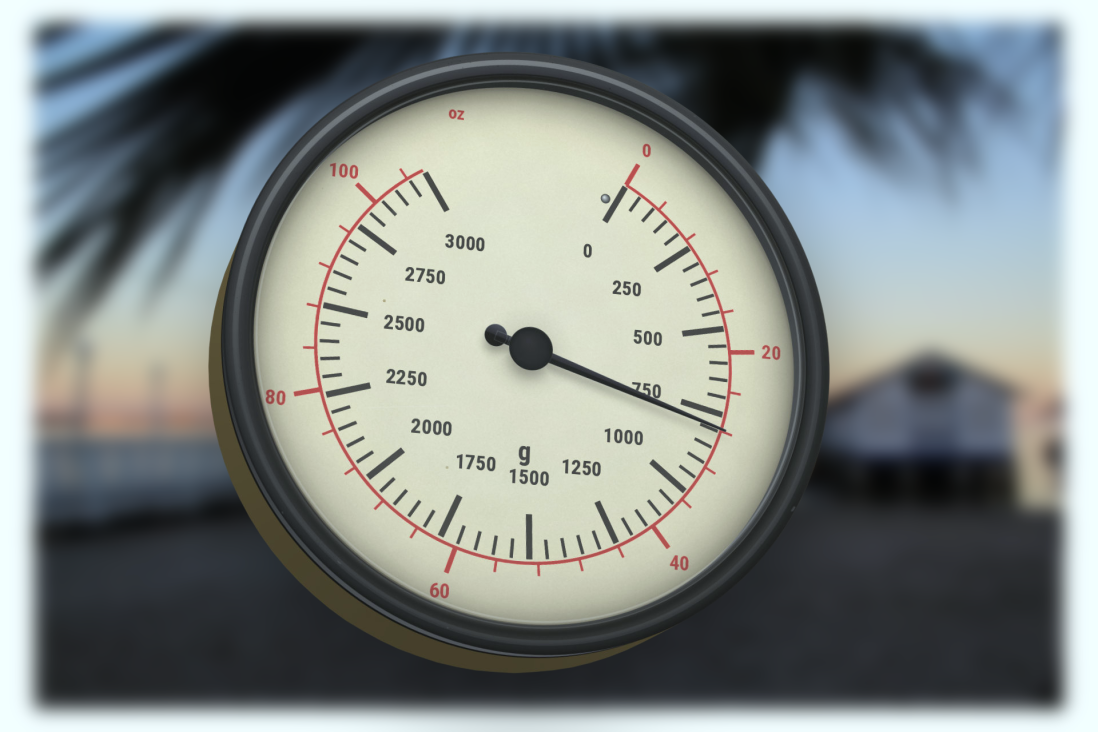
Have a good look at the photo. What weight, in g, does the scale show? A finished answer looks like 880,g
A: 800,g
